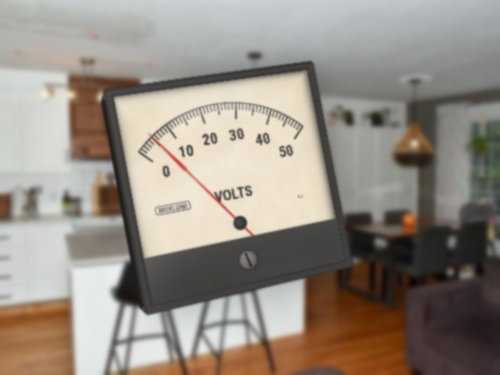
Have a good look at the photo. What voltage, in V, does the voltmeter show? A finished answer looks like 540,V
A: 5,V
